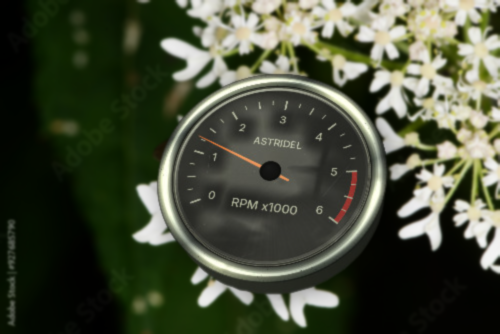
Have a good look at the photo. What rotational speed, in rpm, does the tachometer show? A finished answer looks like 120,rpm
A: 1250,rpm
